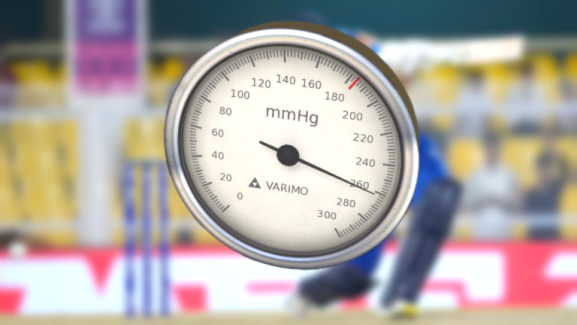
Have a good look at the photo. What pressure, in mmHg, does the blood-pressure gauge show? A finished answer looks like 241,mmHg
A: 260,mmHg
